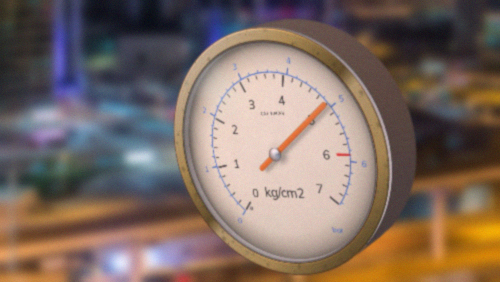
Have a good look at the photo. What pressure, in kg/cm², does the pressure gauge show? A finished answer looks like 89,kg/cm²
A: 5,kg/cm²
